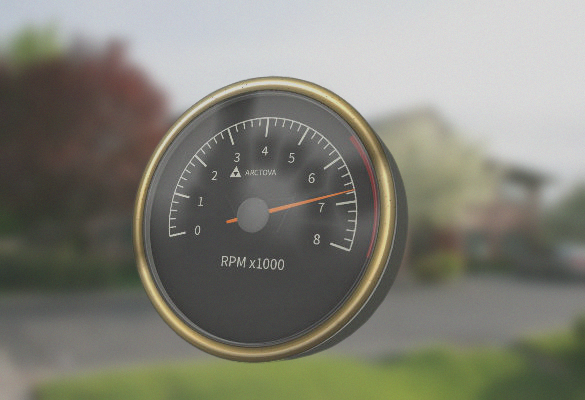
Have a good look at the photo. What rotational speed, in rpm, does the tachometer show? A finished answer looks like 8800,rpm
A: 6800,rpm
